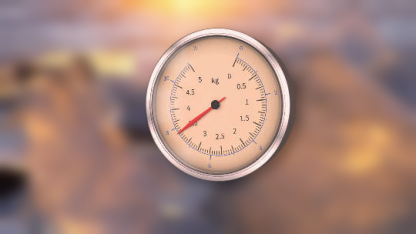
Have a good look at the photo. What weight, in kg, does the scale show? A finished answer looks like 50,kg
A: 3.5,kg
